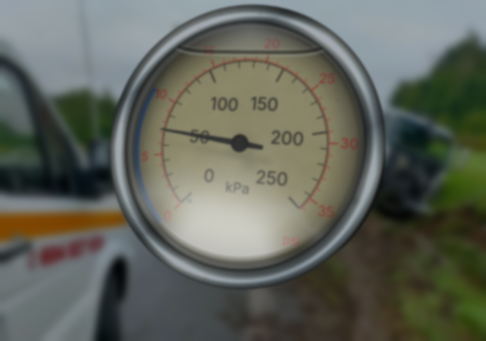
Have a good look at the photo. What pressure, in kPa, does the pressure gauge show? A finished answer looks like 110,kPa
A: 50,kPa
